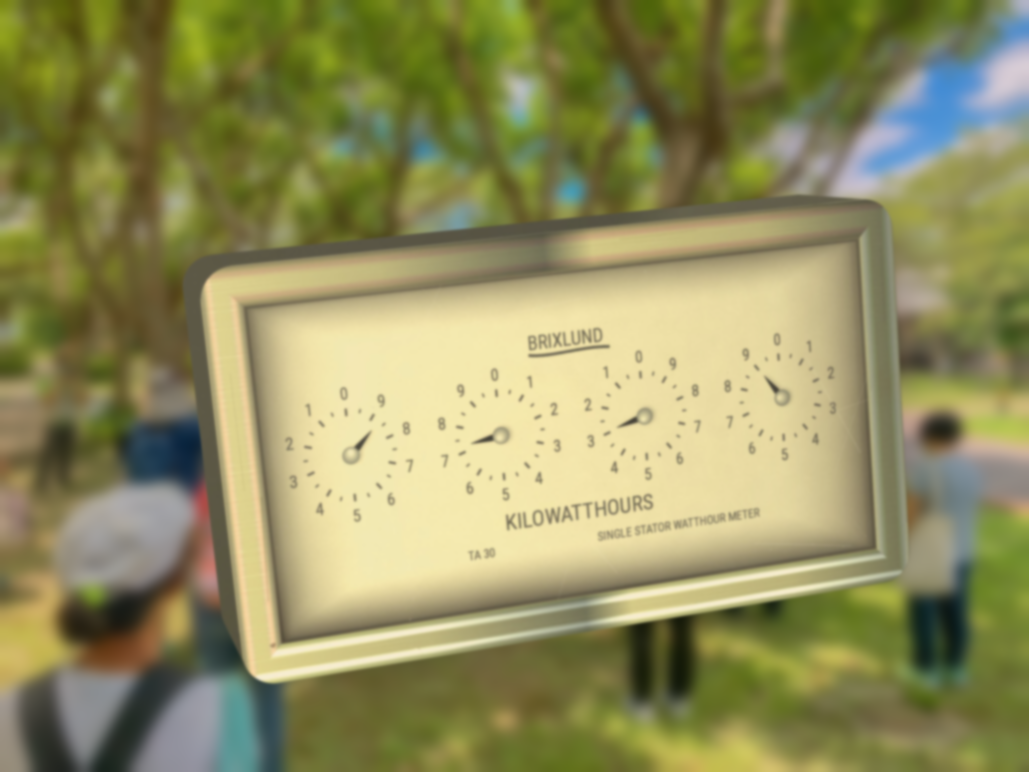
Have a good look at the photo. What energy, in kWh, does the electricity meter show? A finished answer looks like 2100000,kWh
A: 8729,kWh
